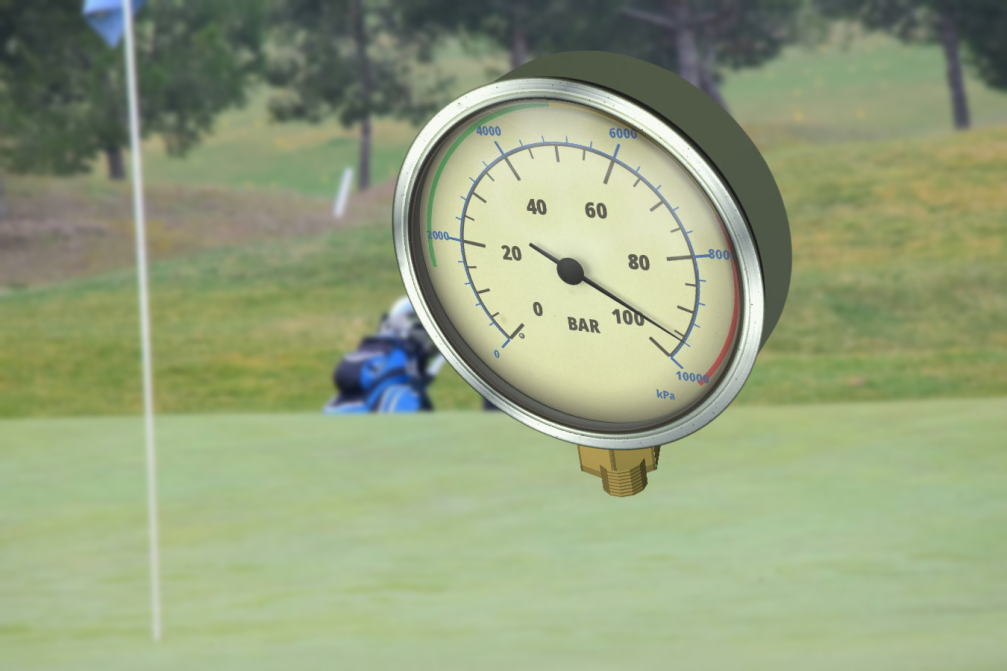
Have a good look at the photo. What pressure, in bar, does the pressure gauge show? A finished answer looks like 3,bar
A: 95,bar
